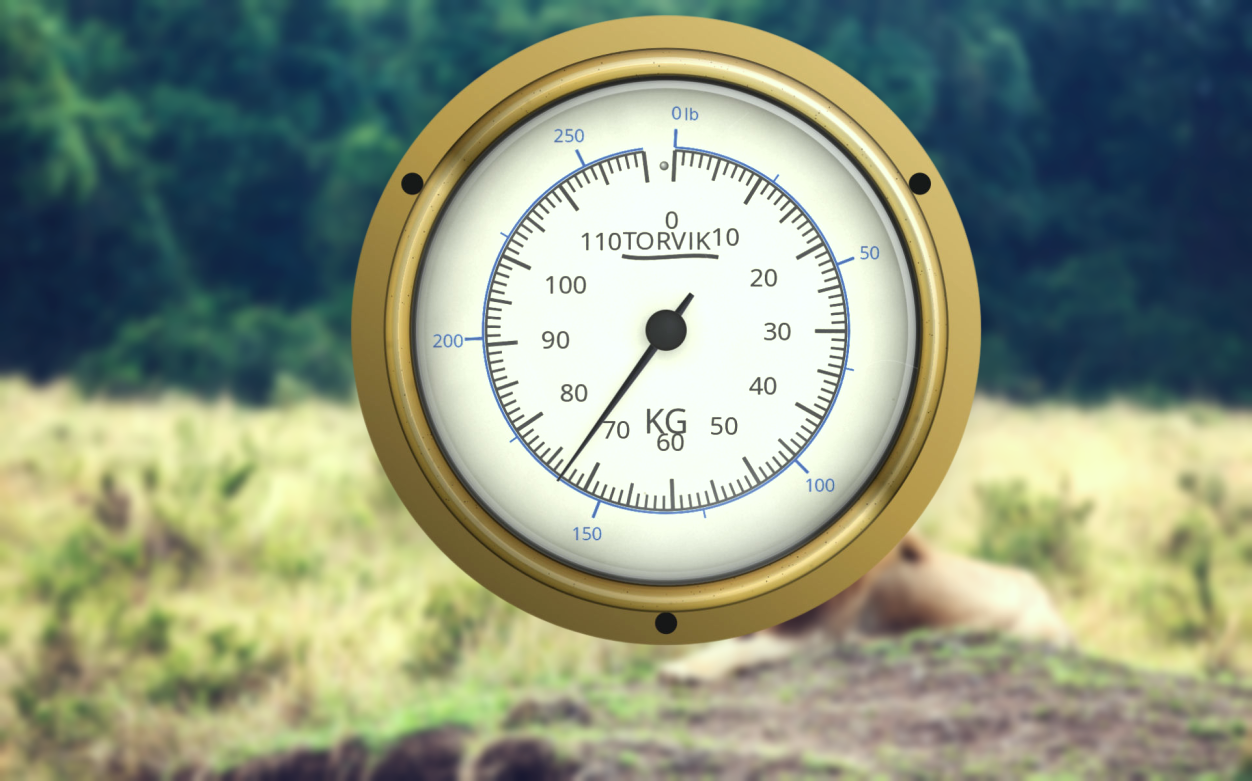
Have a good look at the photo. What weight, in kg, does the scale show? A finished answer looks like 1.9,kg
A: 73,kg
